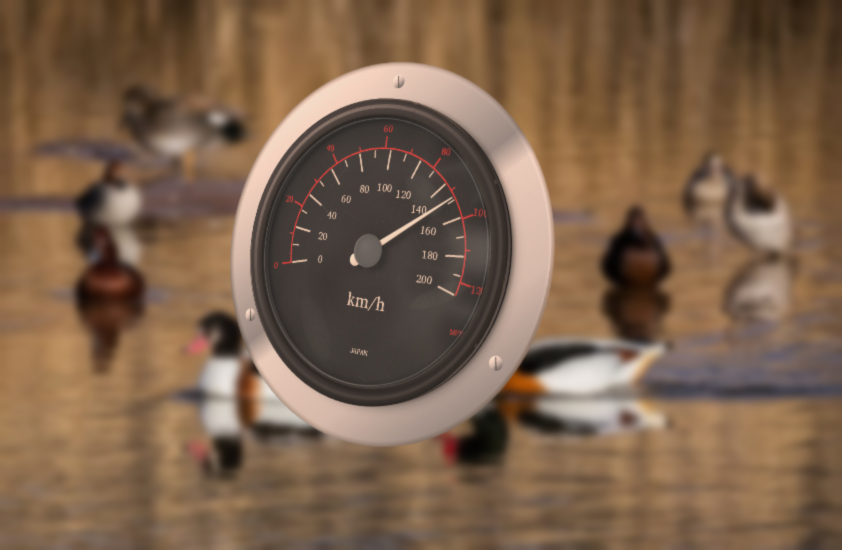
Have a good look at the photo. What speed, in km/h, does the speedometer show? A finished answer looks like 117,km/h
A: 150,km/h
